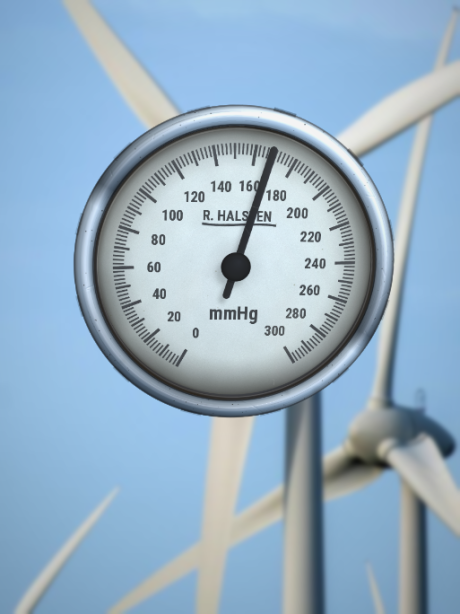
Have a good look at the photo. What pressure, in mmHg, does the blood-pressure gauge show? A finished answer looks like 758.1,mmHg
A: 168,mmHg
